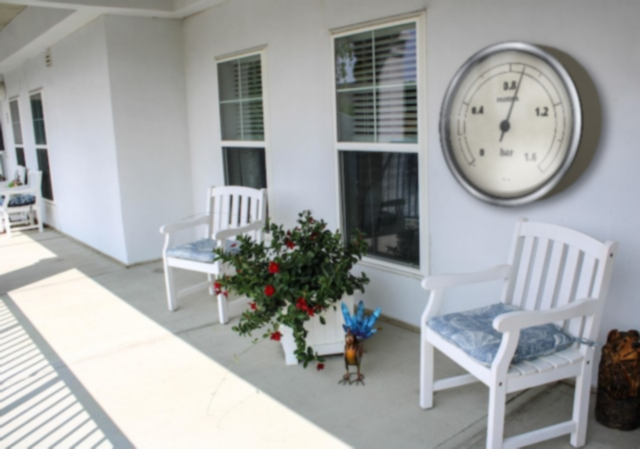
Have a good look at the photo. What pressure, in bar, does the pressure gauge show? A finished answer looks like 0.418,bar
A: 0.9,bar
